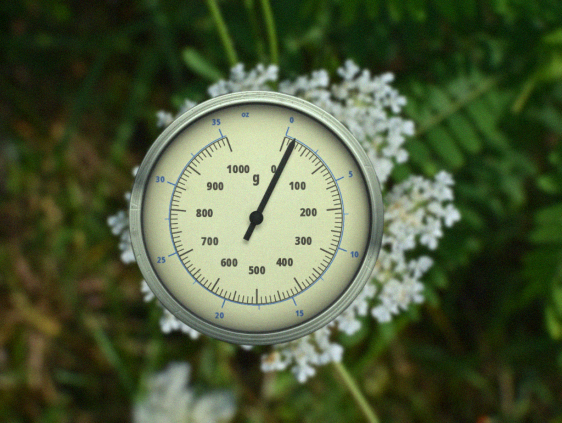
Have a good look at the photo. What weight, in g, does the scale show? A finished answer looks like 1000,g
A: 20,g
